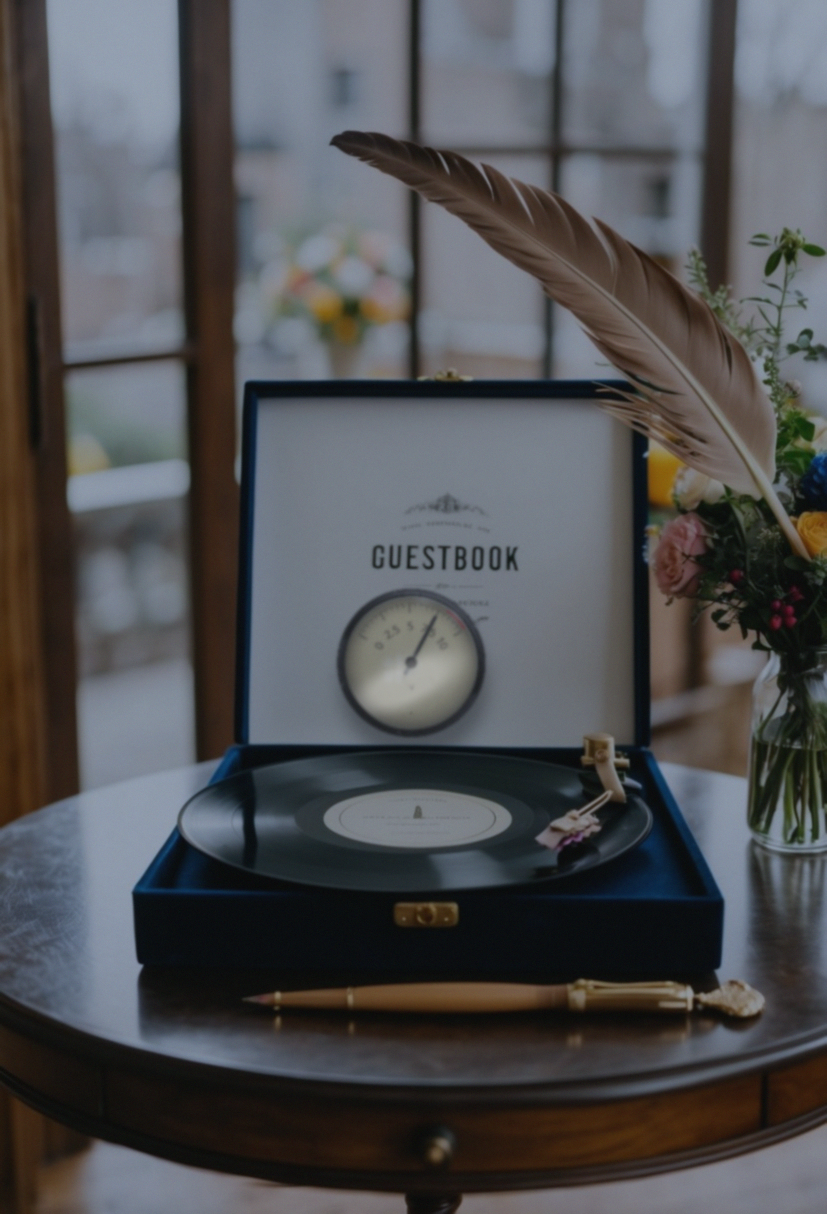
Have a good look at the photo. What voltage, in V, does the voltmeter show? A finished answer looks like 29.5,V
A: 7.5,V
